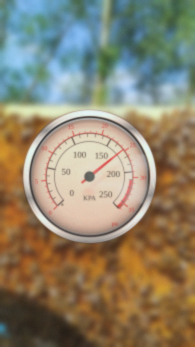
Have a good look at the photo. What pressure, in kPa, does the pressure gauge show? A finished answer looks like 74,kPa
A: 170,kPa
